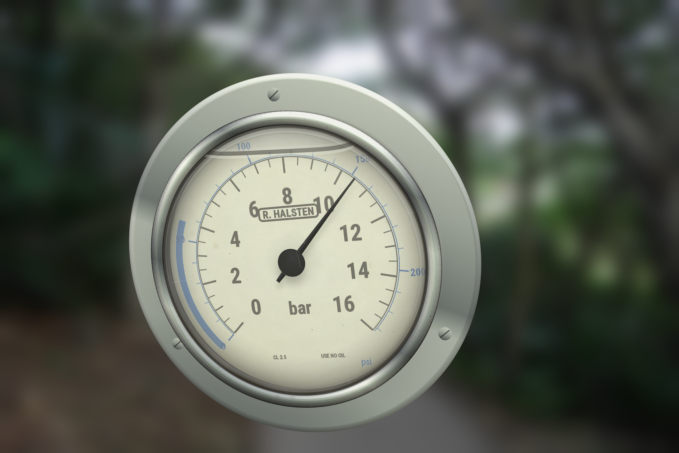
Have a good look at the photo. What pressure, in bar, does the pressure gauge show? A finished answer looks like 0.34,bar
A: 10.5,bar
